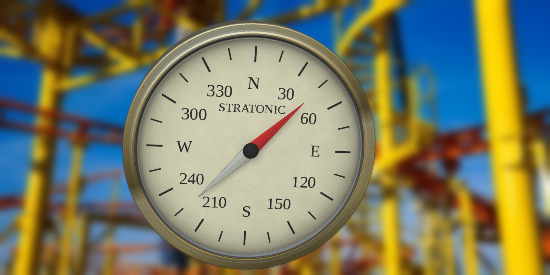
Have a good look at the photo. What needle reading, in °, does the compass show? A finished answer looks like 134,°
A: 45,°
